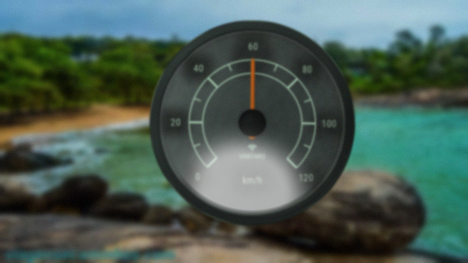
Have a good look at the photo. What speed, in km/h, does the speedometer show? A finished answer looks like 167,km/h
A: 60,km/h
